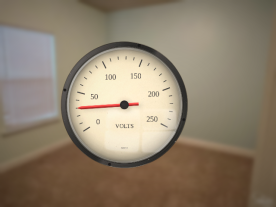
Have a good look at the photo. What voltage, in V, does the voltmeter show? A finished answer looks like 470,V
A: 30,V
